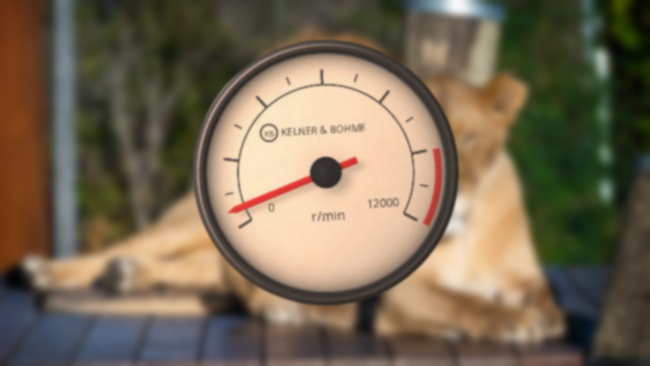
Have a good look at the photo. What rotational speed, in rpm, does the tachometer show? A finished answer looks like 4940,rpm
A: 500,rpm
